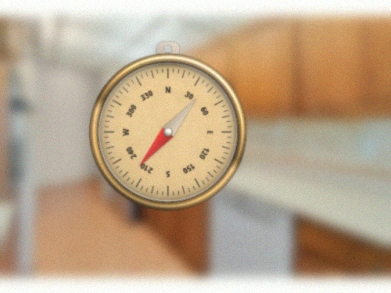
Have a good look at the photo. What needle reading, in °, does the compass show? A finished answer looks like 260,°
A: 220,°
